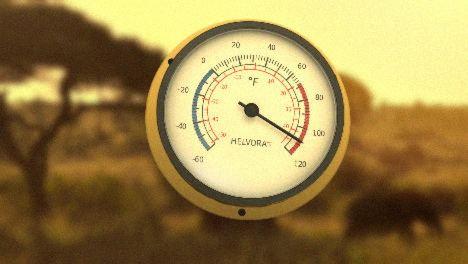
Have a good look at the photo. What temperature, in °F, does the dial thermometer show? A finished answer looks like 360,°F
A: 110,°F
